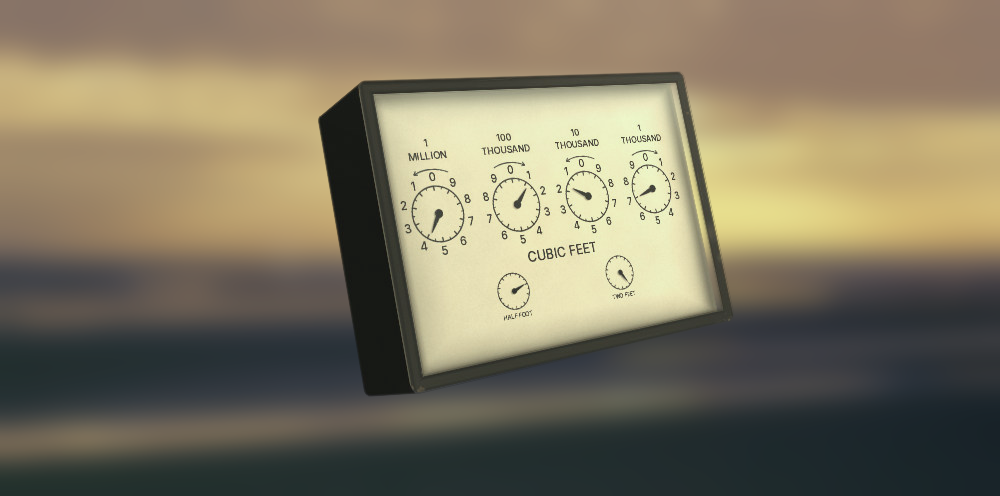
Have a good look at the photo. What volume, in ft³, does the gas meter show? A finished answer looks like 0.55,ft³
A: 411700,ft³
